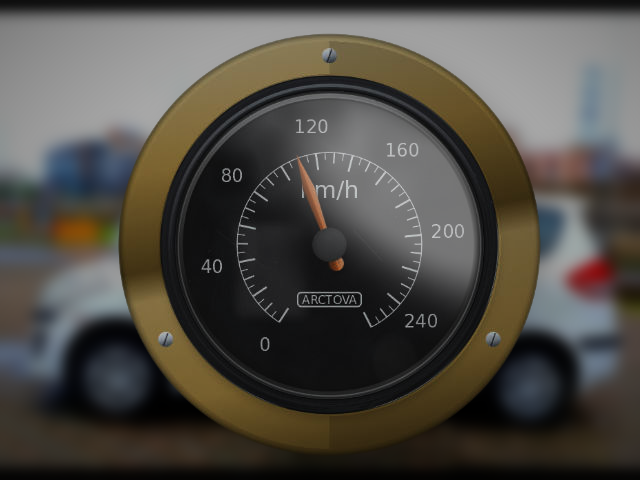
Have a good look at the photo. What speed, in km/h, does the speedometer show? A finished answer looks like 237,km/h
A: 110,km/h
